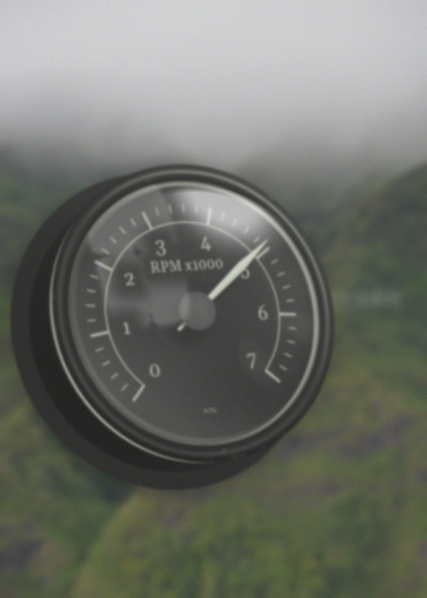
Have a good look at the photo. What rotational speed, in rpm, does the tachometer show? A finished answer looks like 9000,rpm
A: 4900,rpm
